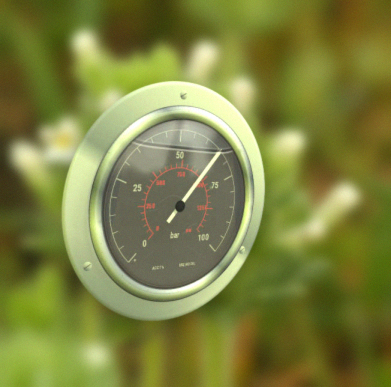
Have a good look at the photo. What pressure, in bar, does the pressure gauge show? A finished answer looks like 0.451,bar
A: 65,bar
